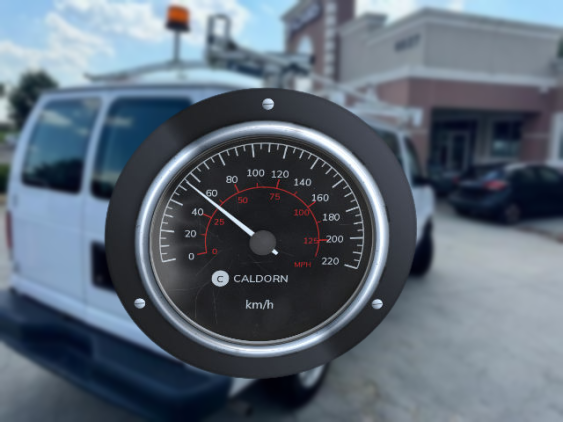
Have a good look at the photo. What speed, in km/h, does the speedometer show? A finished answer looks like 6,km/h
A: 55,km/h
